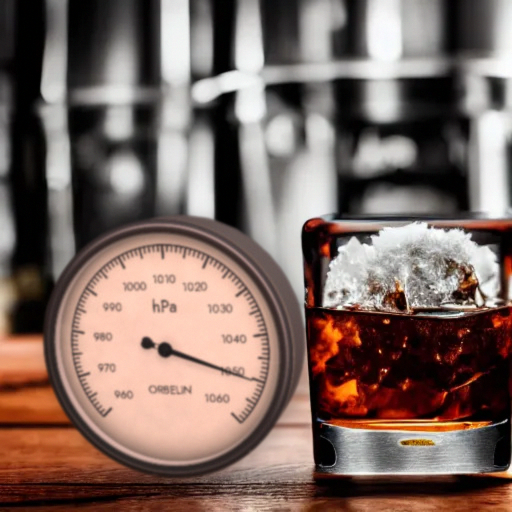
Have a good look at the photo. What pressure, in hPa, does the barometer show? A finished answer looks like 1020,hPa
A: 1050,hPa
